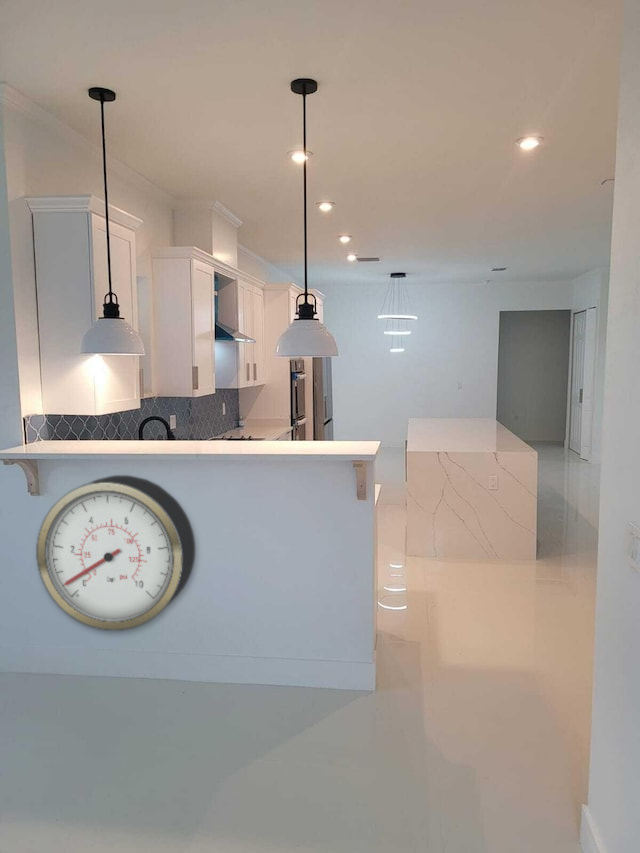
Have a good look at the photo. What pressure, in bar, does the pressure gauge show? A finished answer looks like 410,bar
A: 0.5,bar
